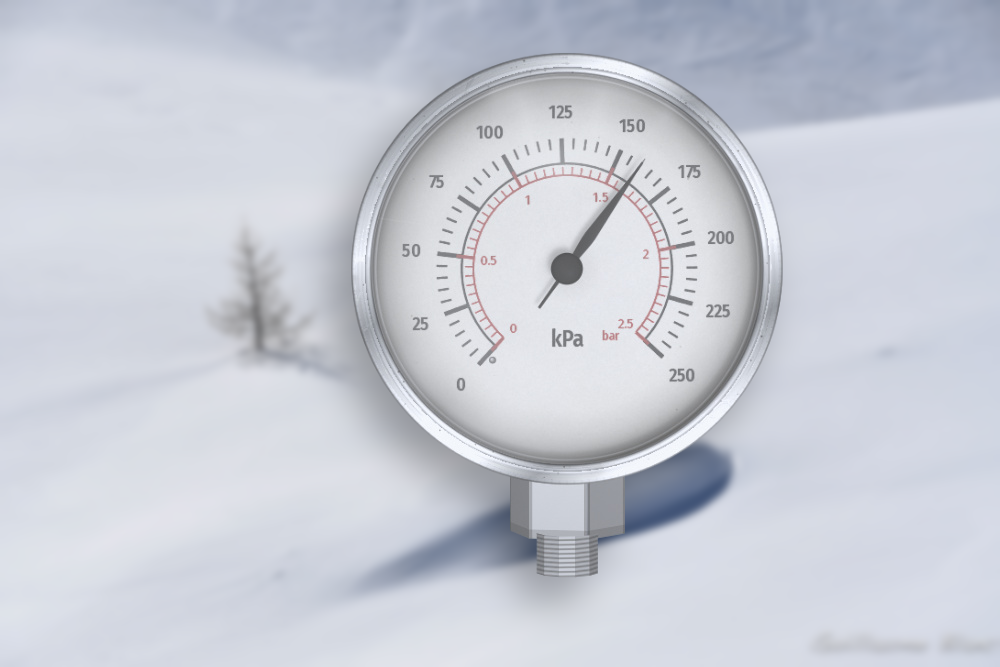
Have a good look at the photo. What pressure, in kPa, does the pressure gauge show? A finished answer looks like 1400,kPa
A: 160,kPa
